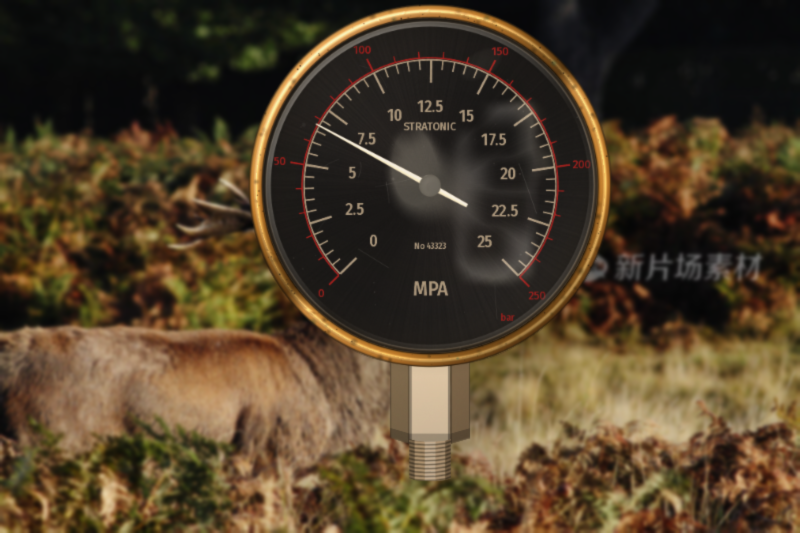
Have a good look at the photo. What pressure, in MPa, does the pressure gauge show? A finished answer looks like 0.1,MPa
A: 6.75,MPa
